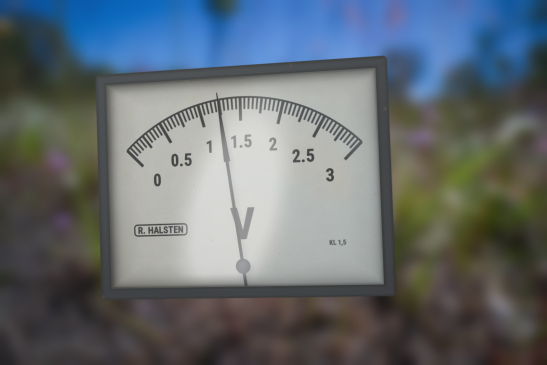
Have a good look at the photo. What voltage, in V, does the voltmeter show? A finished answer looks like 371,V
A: 1.25,V
